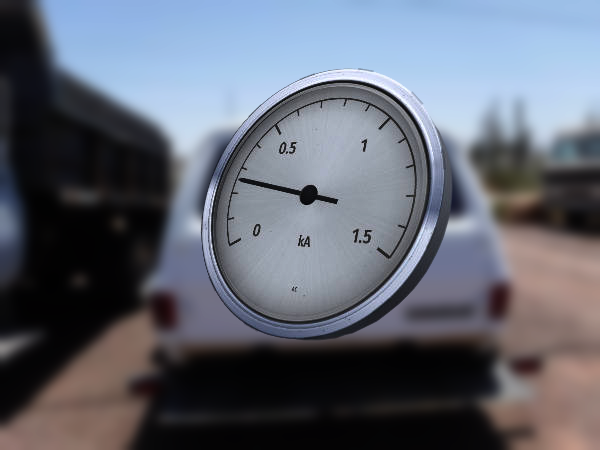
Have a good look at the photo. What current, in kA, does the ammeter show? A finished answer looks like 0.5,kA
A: 0.25,kA
